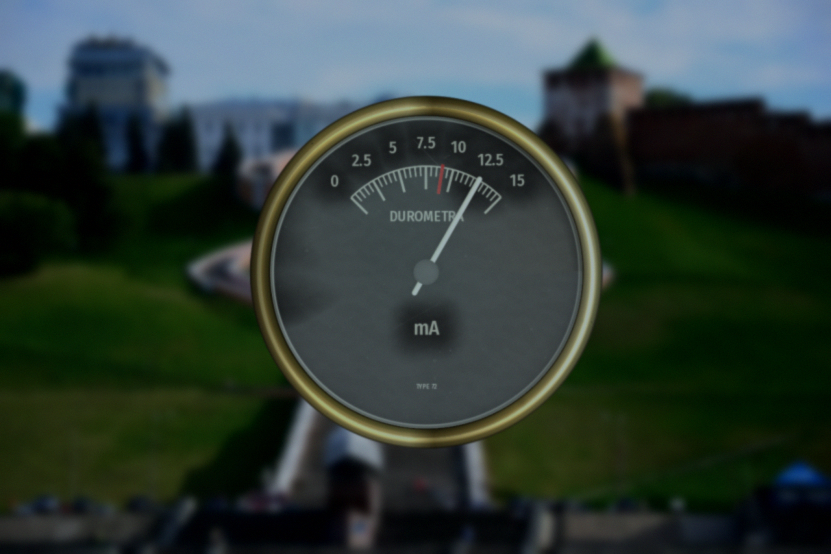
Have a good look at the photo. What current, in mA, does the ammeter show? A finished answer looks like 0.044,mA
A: 12.5,mA
